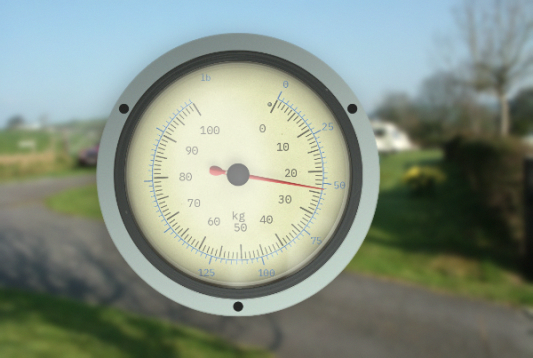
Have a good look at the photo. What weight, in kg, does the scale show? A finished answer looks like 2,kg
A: 24,kg
